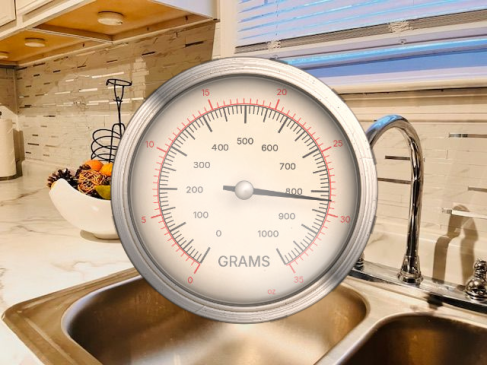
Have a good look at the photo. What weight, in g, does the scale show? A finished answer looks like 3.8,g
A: 820,g
